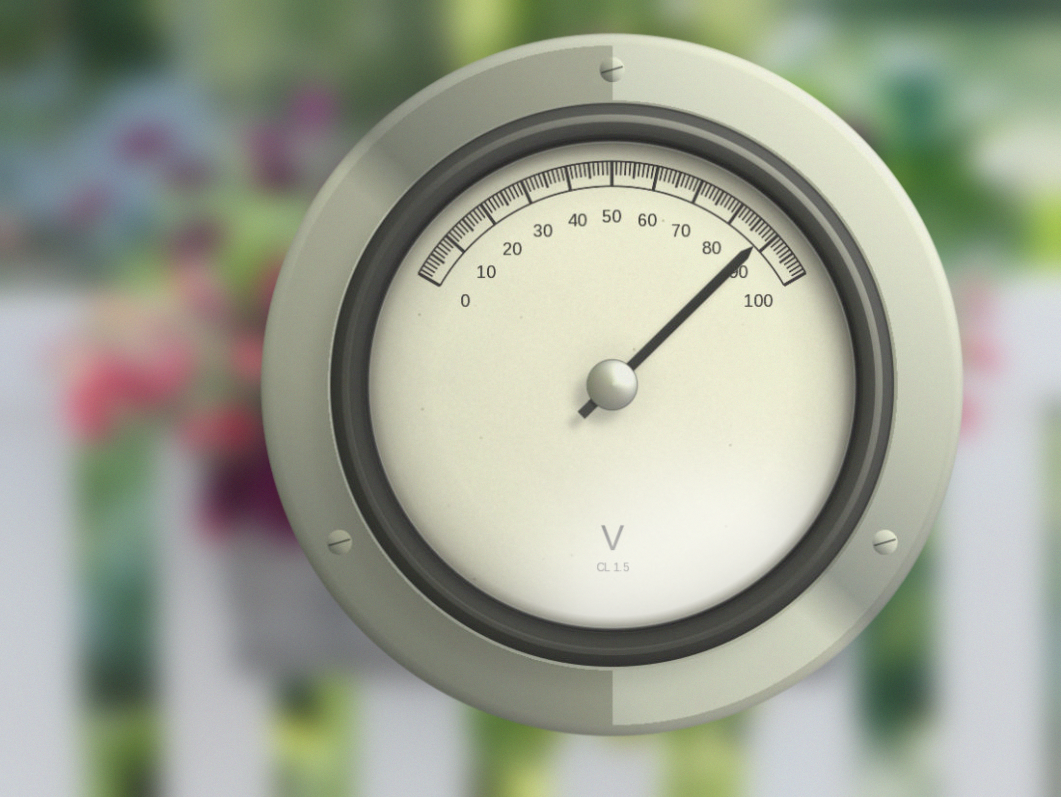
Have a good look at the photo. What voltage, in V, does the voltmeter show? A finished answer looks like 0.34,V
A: 88,V
